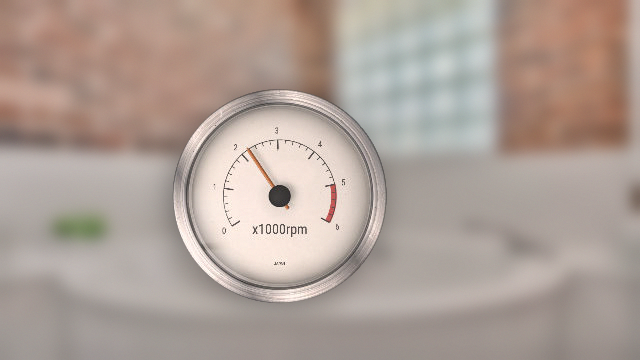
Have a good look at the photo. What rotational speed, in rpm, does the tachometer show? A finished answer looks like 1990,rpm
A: 2200,rpm
